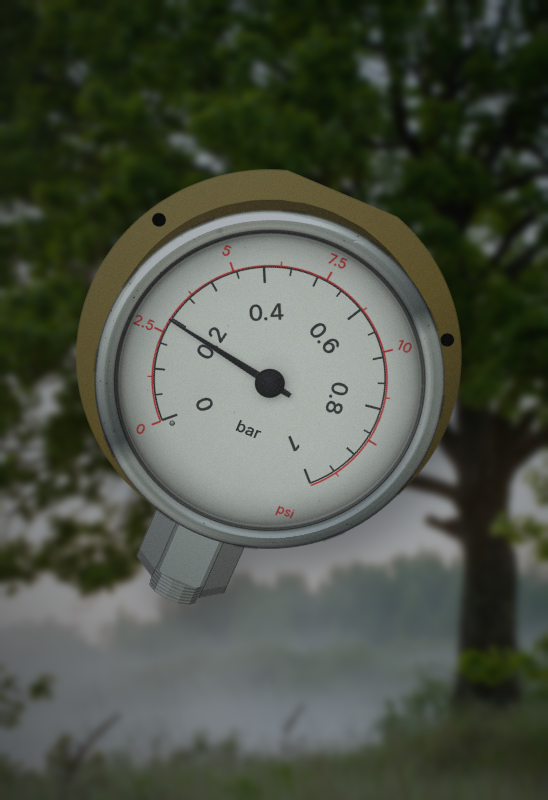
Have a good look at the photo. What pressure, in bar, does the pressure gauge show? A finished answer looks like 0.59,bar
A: 0.2,bar
